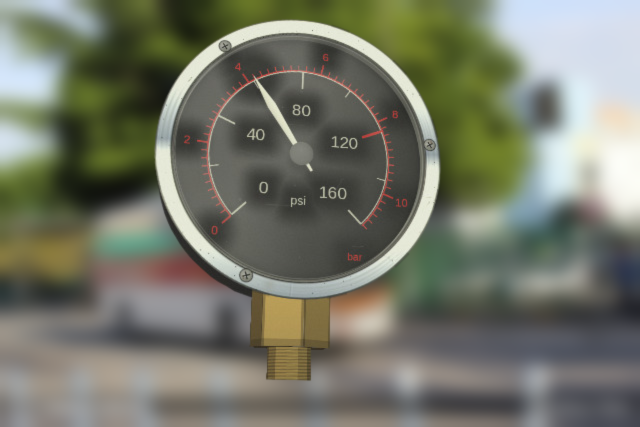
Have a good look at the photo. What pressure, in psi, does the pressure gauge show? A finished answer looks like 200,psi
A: 60,psi
